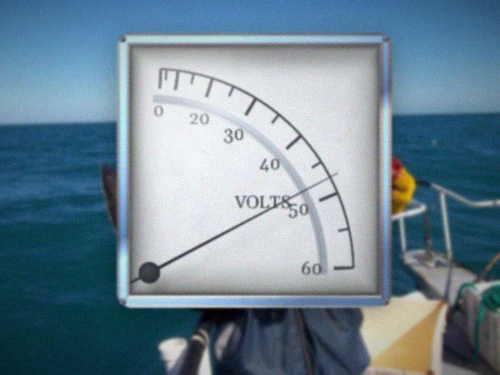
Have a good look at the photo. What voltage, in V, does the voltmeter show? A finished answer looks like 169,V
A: 47.5,V
